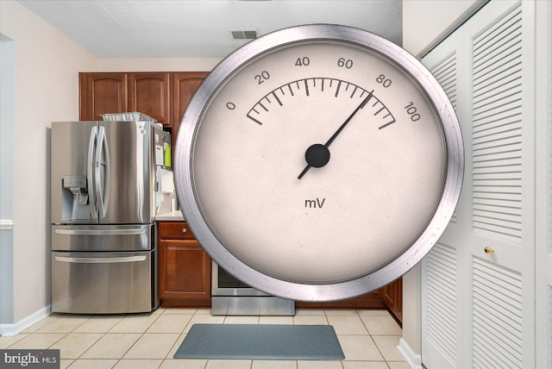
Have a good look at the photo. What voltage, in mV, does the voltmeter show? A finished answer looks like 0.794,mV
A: 80,mV
